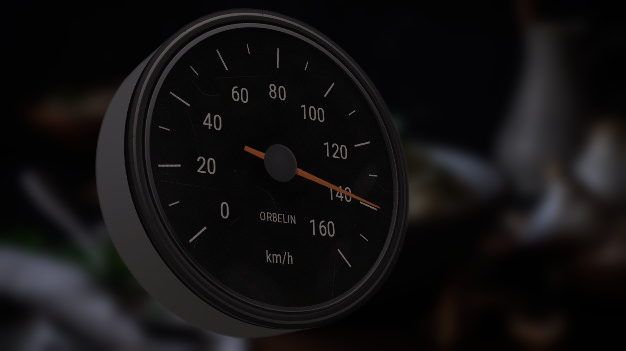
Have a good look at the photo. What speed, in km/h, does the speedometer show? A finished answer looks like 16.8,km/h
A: 140,km/h
